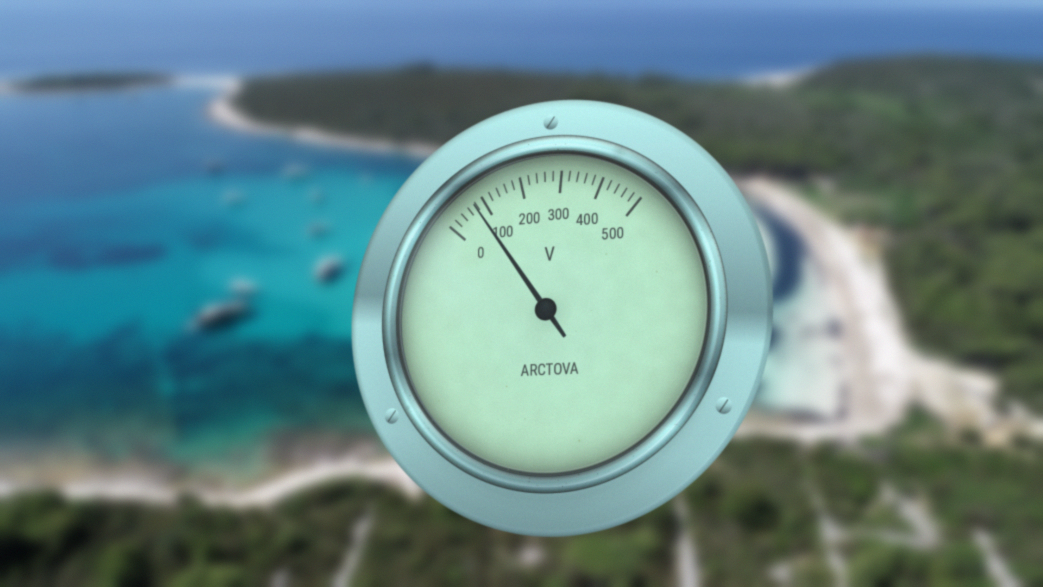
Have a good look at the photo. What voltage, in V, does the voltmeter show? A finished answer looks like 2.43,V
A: 80,V
